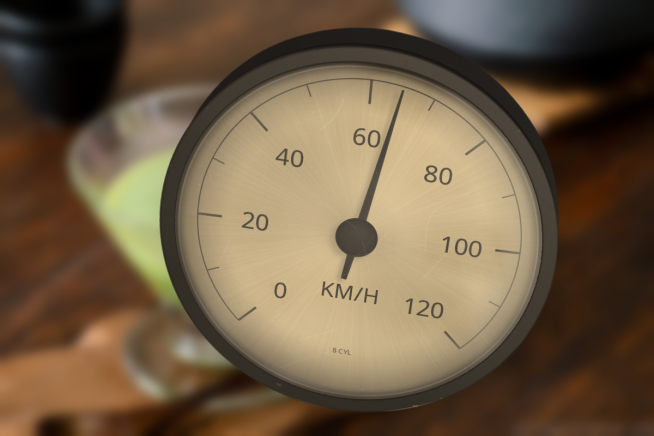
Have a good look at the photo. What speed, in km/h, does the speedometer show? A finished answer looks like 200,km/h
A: 65,km/h
